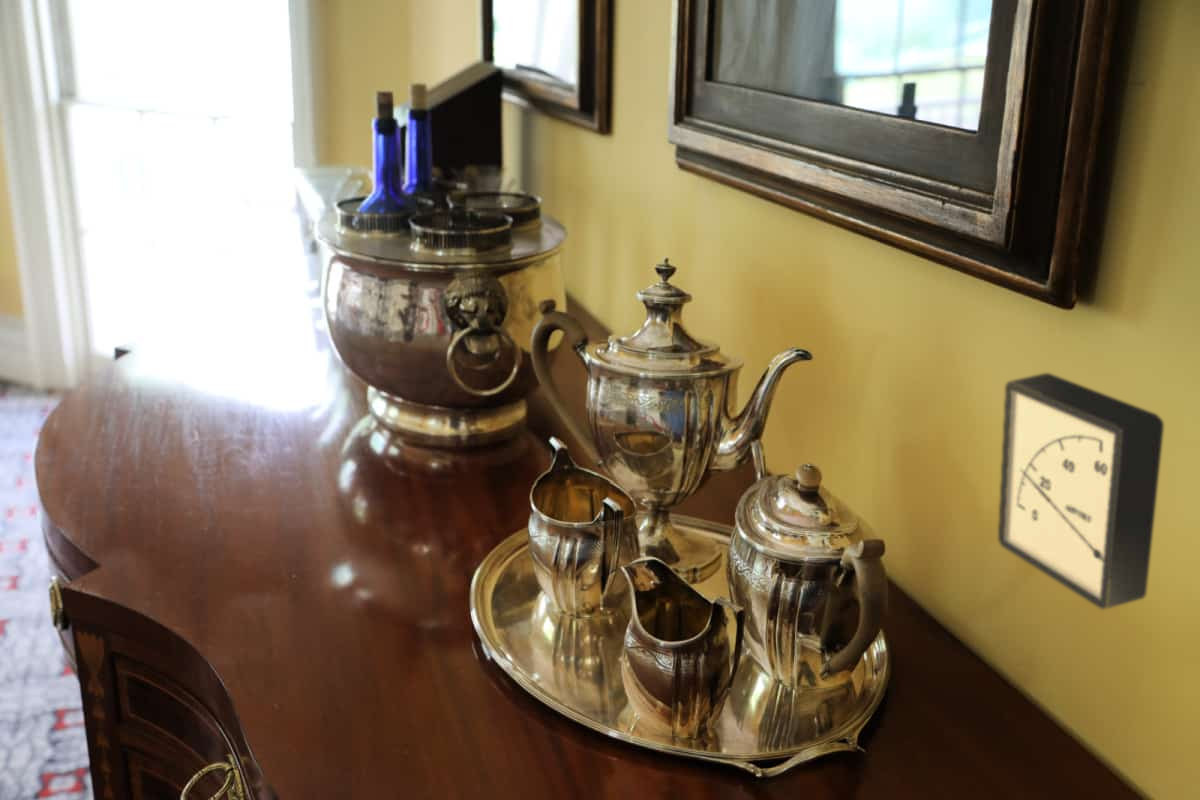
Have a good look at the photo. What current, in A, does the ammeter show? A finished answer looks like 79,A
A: 15,A
